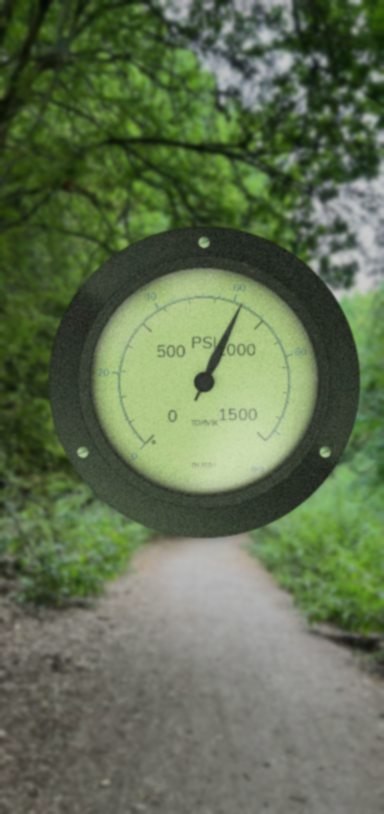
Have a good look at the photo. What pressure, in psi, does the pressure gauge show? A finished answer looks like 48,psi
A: 900,psi
